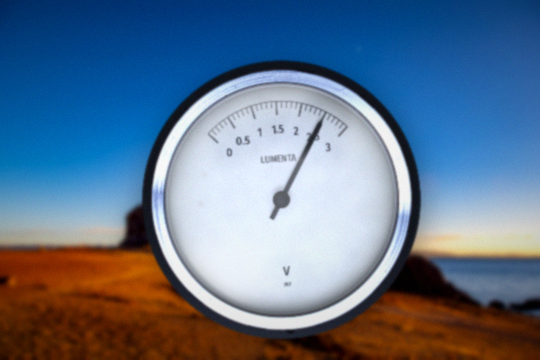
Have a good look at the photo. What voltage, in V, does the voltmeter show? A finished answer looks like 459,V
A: 2.5,V
